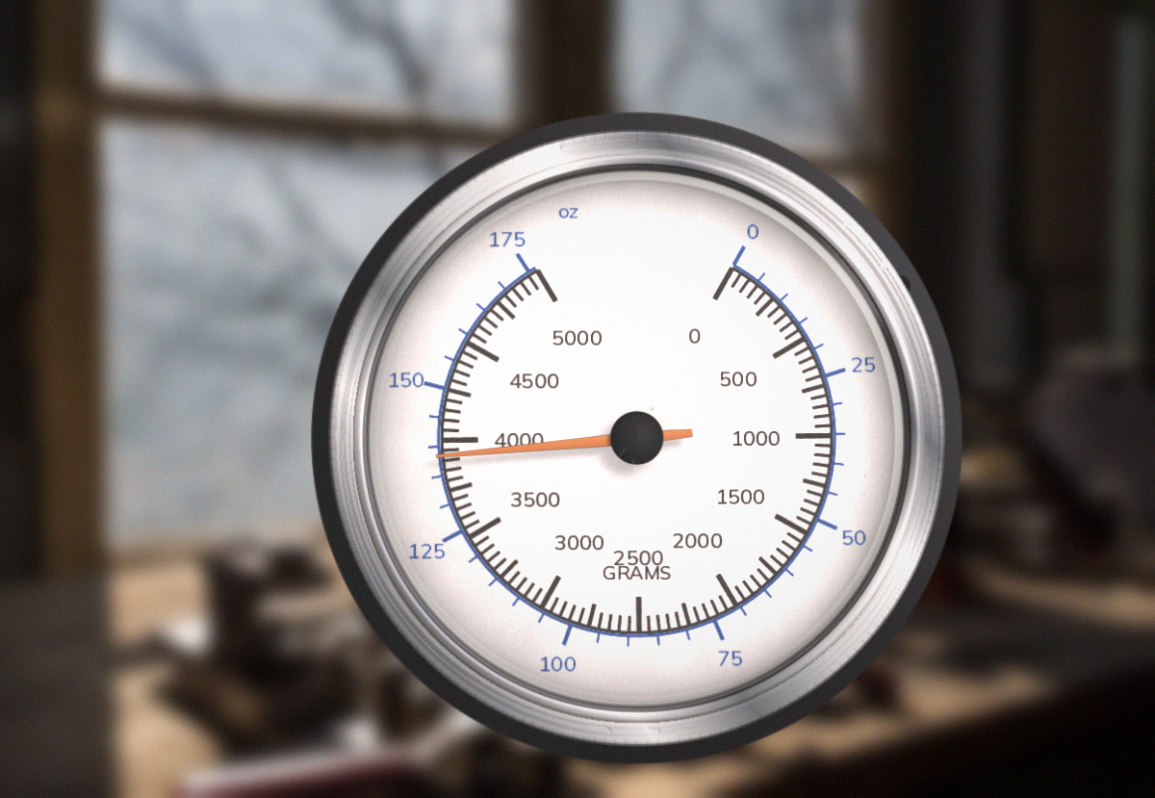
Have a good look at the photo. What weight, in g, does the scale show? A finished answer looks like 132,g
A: 3925,g
